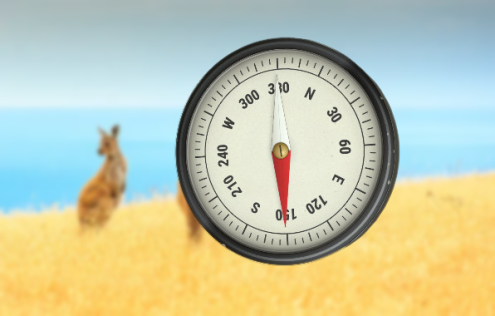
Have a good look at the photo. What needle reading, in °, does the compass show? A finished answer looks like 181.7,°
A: 150,°
